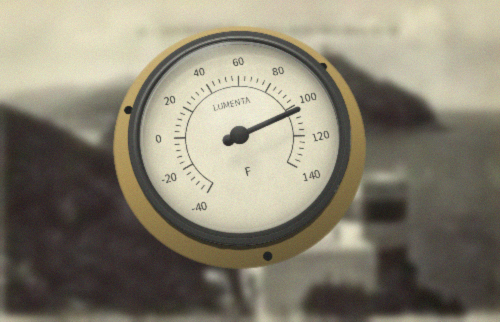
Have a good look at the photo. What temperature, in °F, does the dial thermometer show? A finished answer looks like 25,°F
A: 104,°F
